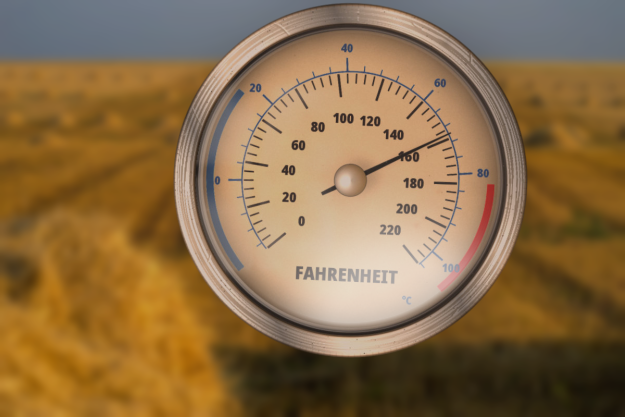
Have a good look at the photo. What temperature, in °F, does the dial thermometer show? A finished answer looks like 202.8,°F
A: 158,°F
